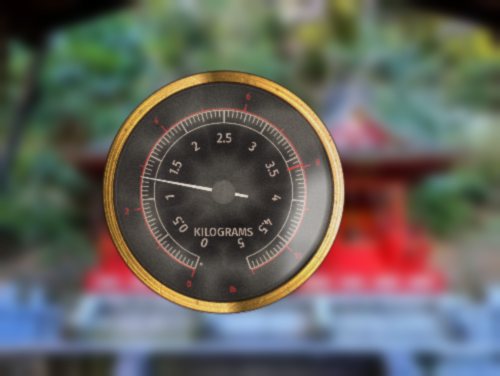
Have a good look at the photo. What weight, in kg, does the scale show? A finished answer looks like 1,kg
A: 1.25,kg
